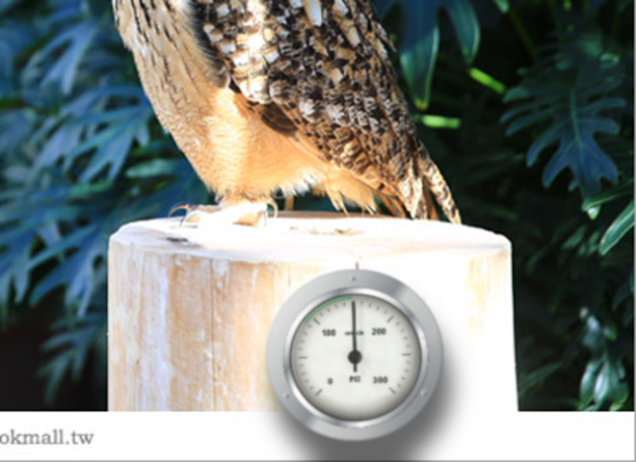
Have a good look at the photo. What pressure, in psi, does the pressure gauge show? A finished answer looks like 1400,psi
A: 150,psi
